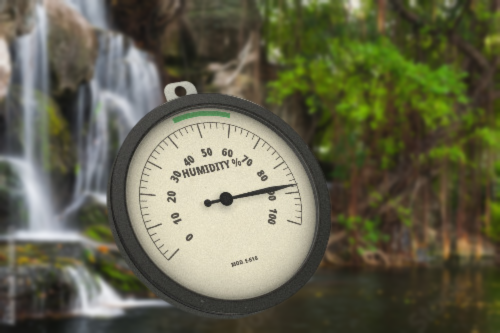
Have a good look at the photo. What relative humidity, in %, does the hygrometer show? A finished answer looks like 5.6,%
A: 88,%
